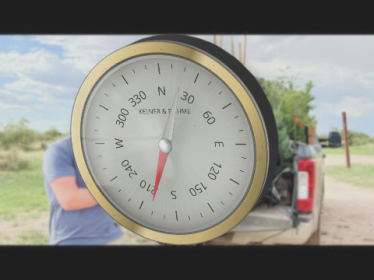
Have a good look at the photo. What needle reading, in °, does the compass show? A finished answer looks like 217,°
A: 200,°
